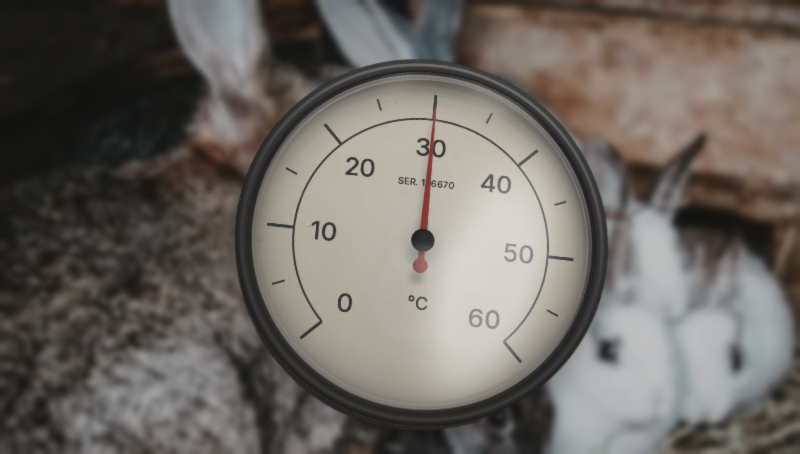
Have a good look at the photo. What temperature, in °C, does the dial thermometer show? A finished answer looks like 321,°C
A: 30,°C
